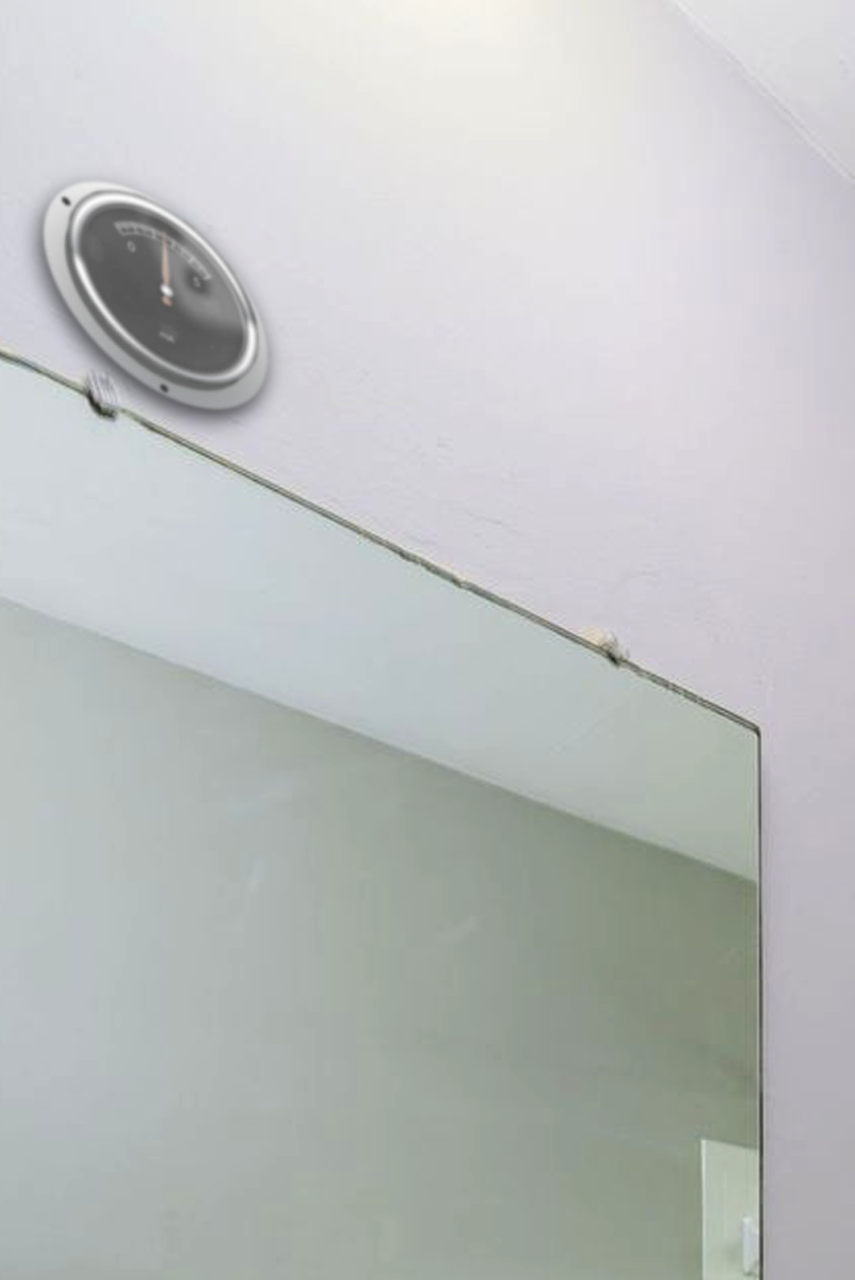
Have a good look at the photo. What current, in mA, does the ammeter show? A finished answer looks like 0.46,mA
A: 2.5,mA
